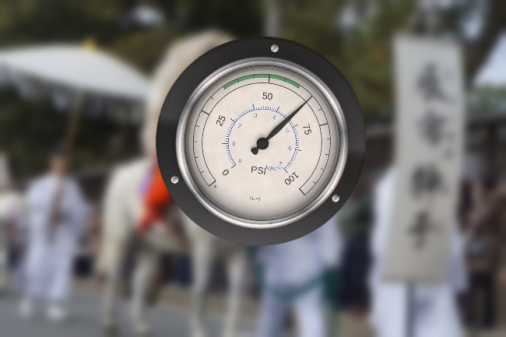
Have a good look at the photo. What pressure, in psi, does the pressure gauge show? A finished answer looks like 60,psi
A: 65,psi
